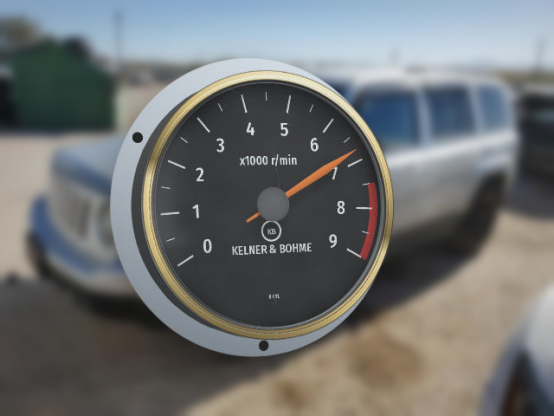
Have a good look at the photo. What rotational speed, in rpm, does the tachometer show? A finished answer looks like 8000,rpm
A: 6750,rpm
